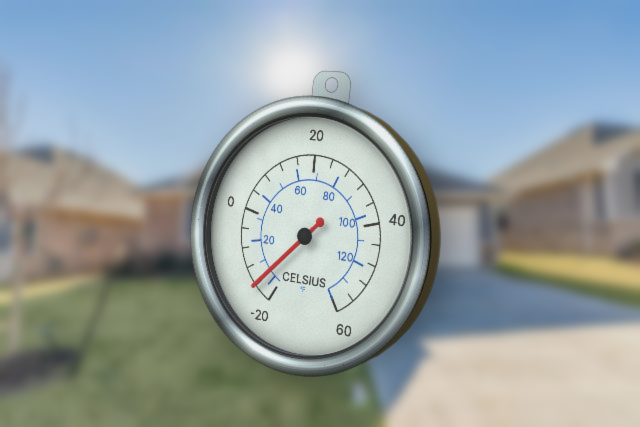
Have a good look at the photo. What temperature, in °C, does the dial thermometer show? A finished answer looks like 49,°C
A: -16,°C
